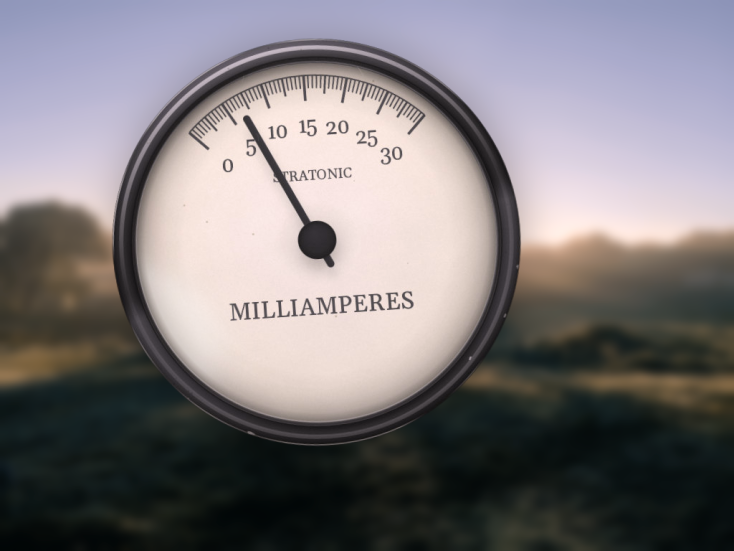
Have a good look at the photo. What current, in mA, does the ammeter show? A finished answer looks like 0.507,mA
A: 6.5,mA
